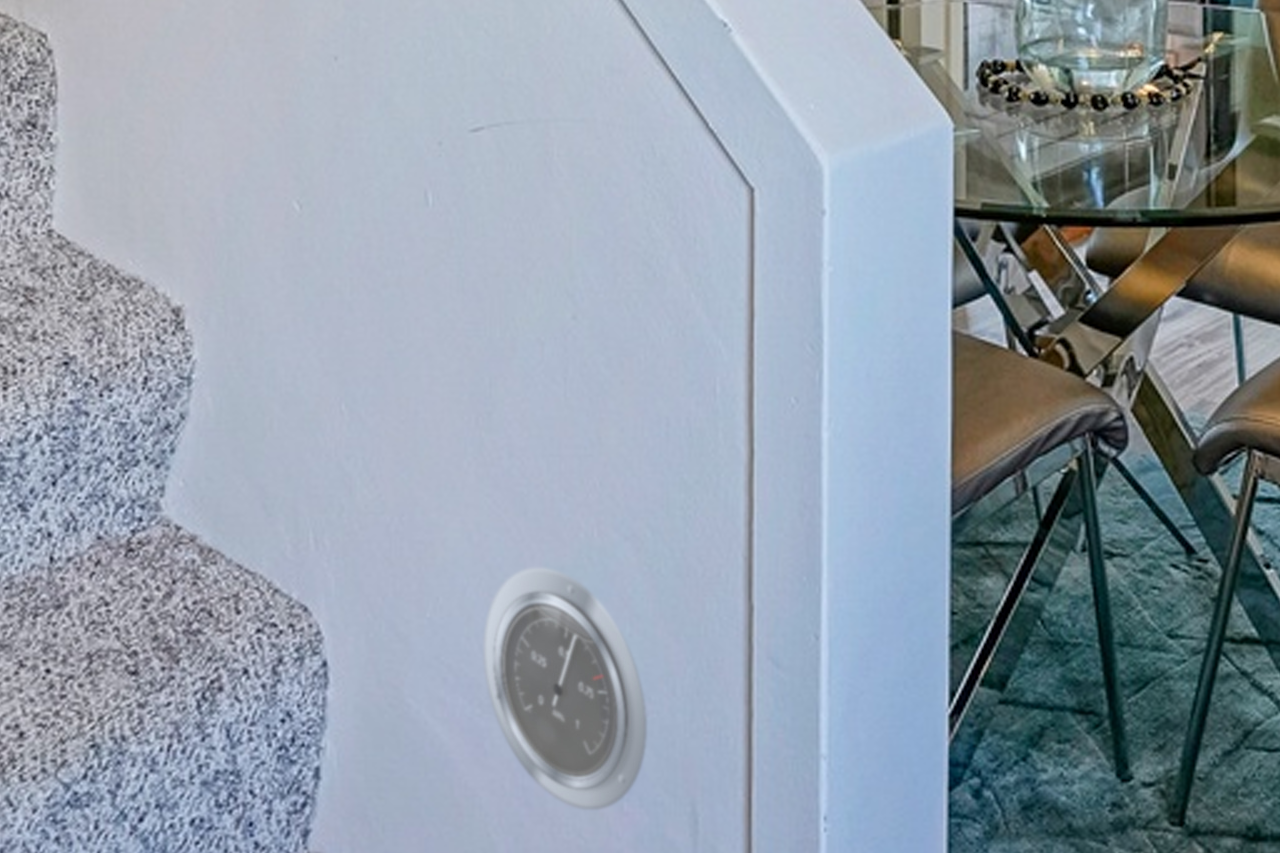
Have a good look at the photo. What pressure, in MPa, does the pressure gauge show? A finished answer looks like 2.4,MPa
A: 0.55,MPa
